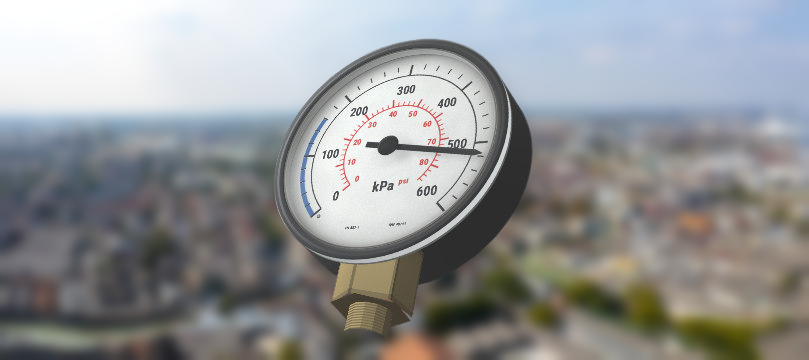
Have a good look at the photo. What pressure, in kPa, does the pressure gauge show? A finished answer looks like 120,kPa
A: 520,kPa
